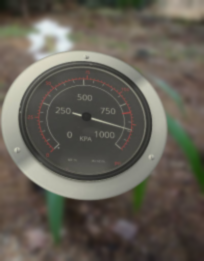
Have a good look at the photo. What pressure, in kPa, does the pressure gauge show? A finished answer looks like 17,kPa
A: 900,kPa
